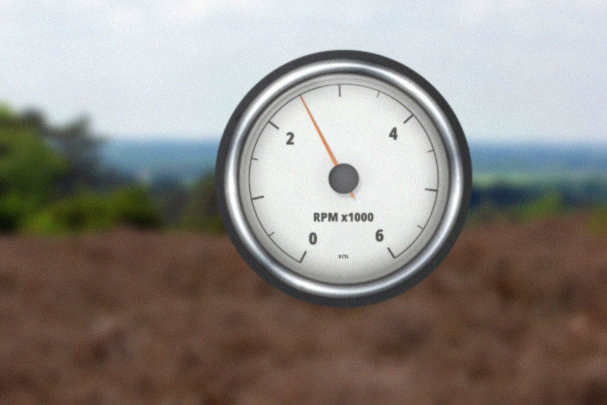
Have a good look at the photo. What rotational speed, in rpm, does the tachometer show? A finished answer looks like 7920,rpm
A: 2500,rpm
